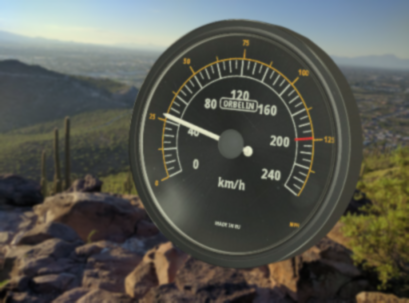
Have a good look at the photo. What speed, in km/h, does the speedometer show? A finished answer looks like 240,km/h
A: 45,km/h
